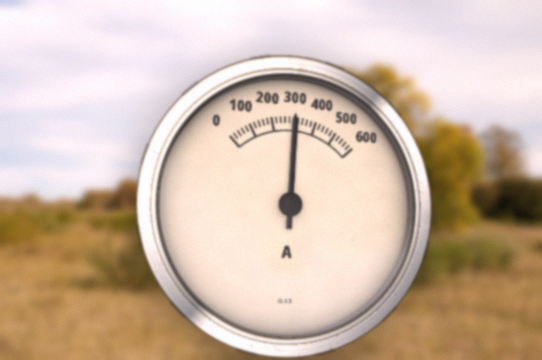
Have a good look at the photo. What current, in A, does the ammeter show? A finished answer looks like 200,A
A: 300,A
